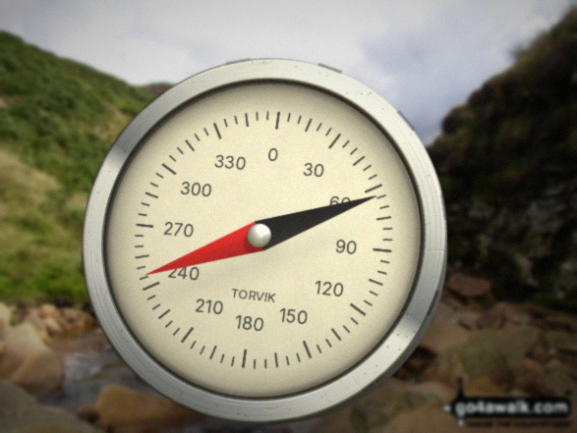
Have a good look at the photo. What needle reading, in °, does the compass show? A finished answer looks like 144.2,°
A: 245,°
